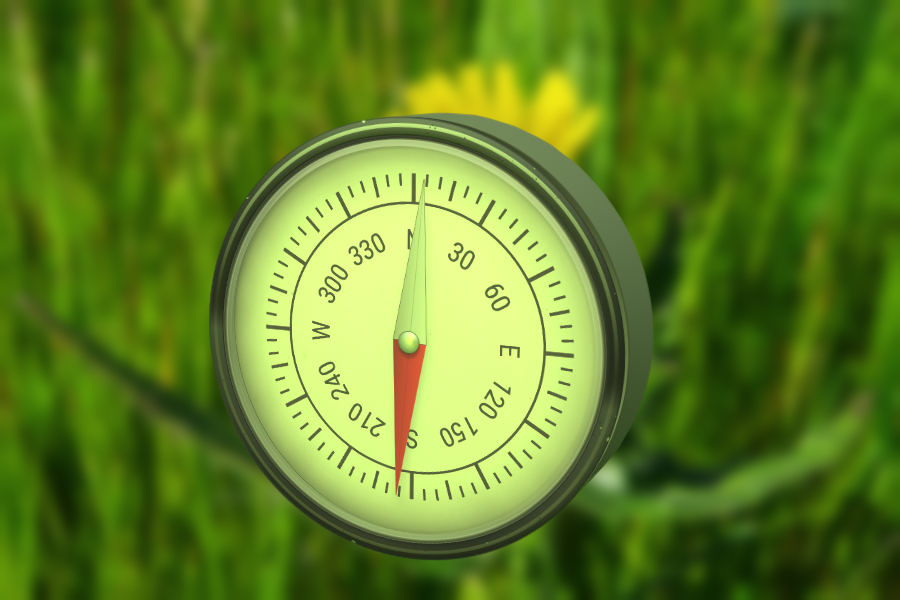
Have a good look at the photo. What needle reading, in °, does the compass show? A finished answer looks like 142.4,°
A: 185,°
